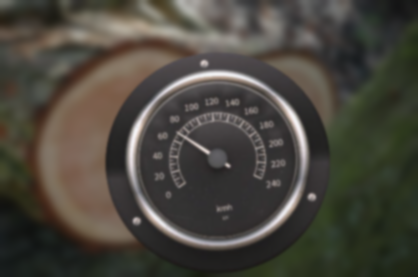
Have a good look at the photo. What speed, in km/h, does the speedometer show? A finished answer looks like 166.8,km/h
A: 70,km/h
